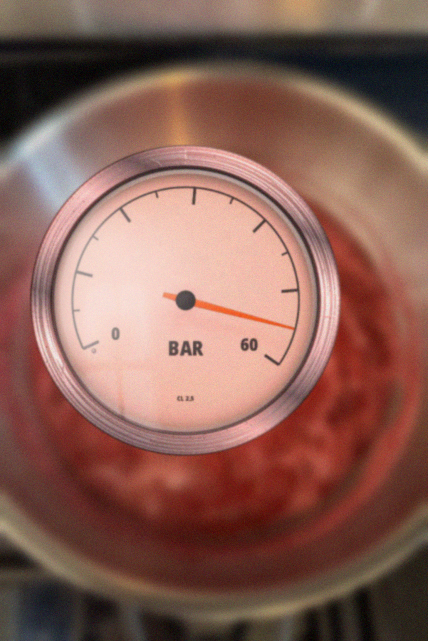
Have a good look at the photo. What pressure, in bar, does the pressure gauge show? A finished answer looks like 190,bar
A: 55,bar
